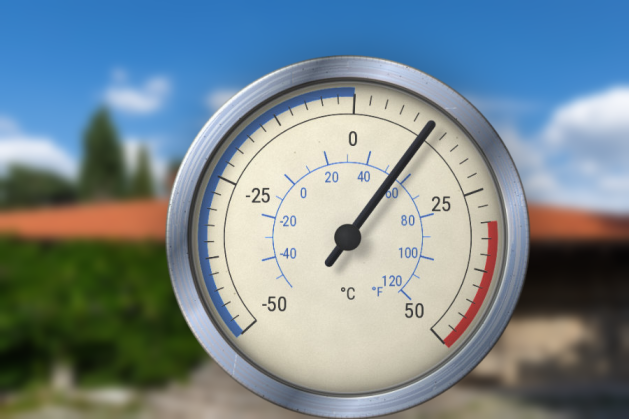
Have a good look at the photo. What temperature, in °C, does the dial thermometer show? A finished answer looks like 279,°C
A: 12.5,°C
